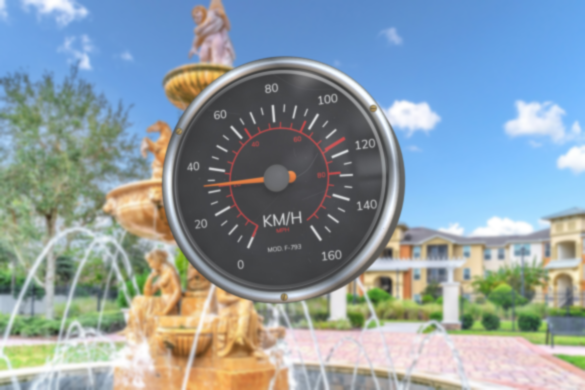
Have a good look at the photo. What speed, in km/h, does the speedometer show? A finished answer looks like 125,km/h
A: 32.5,km/h
